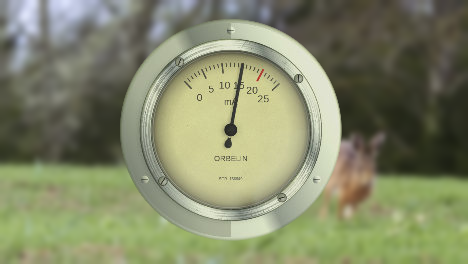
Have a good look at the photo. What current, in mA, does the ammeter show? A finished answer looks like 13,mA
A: 15,mA
